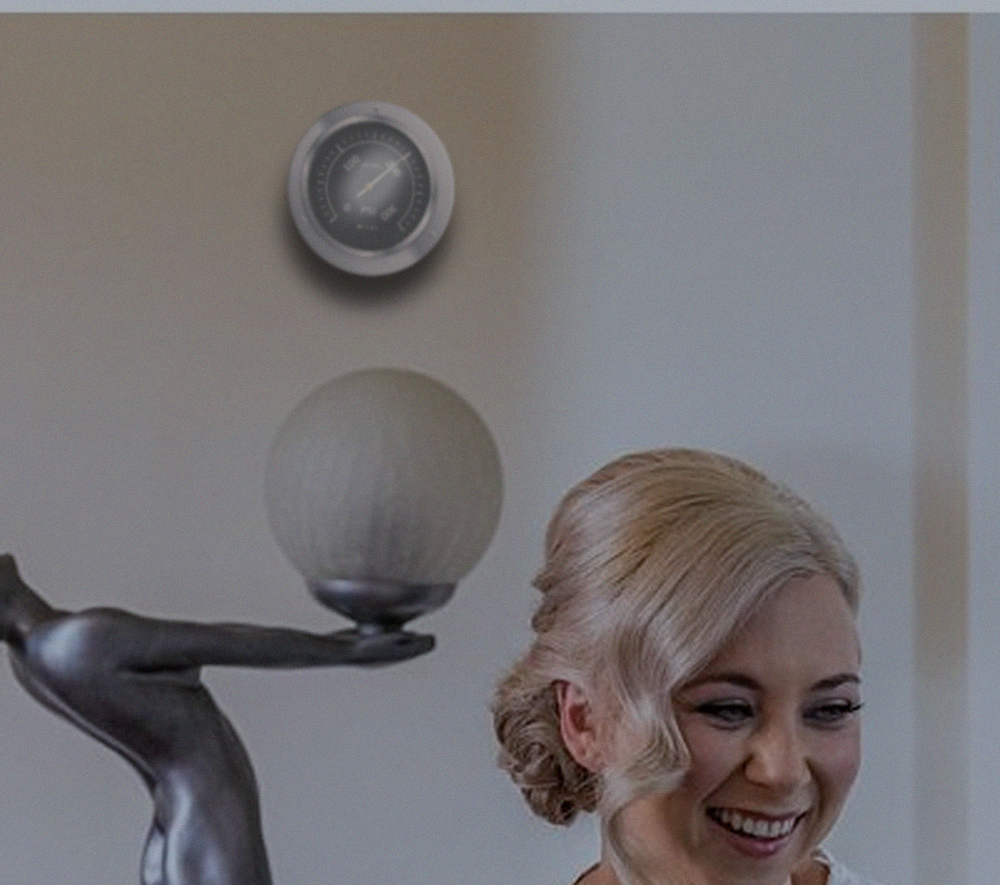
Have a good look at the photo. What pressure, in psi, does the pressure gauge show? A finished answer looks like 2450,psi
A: 200,psi
